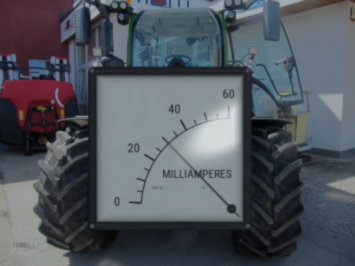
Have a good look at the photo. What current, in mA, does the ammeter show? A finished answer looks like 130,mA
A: 30,mA
